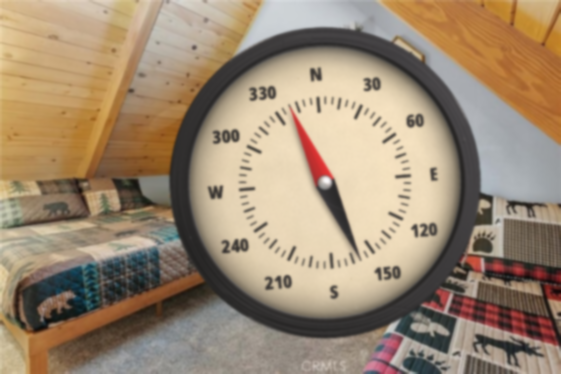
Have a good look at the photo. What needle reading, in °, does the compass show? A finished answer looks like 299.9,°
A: 340,°
